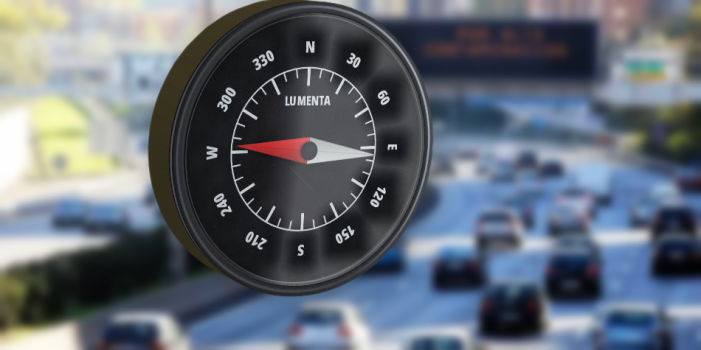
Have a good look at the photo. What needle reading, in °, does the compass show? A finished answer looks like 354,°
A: 275,°
